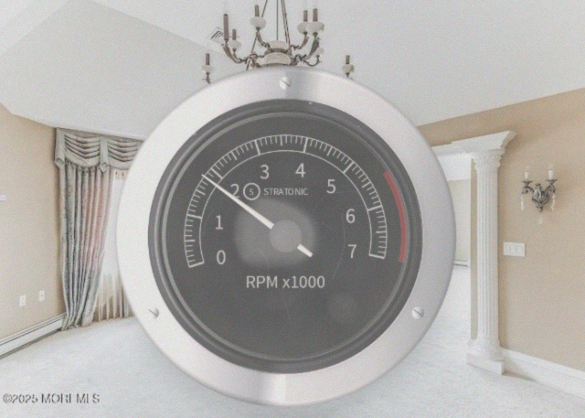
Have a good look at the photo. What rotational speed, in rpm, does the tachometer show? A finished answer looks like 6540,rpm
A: 1800,rpm
